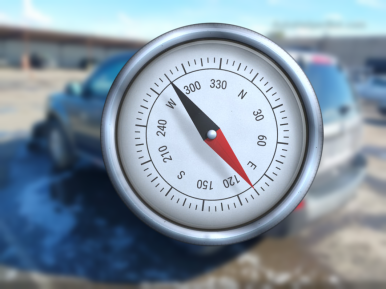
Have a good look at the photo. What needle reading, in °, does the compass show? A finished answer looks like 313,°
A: 105,°
